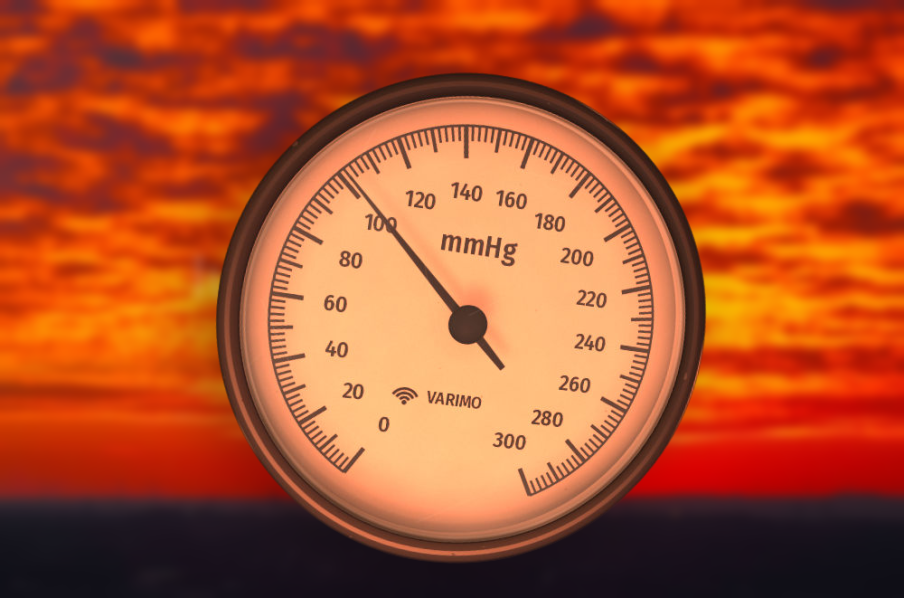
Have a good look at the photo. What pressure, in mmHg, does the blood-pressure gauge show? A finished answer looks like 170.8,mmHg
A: 102,mmHg
